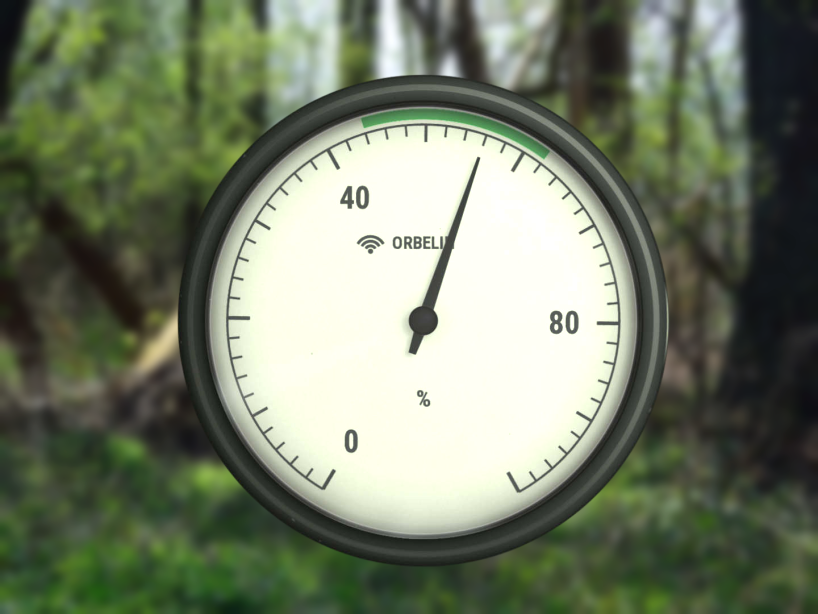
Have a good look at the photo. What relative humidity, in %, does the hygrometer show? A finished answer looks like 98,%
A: 56,%
